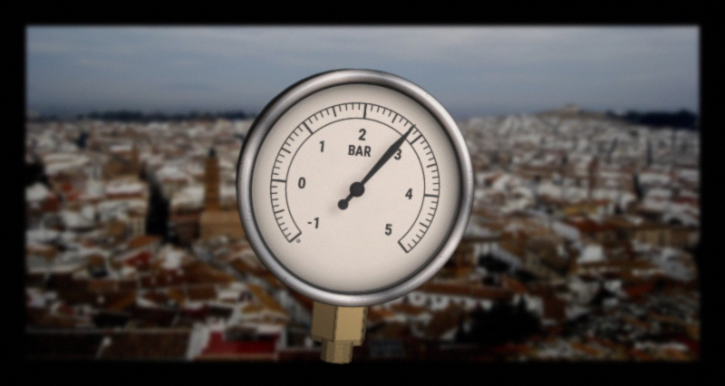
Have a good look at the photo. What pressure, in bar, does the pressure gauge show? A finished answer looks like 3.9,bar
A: 2.8,bar
